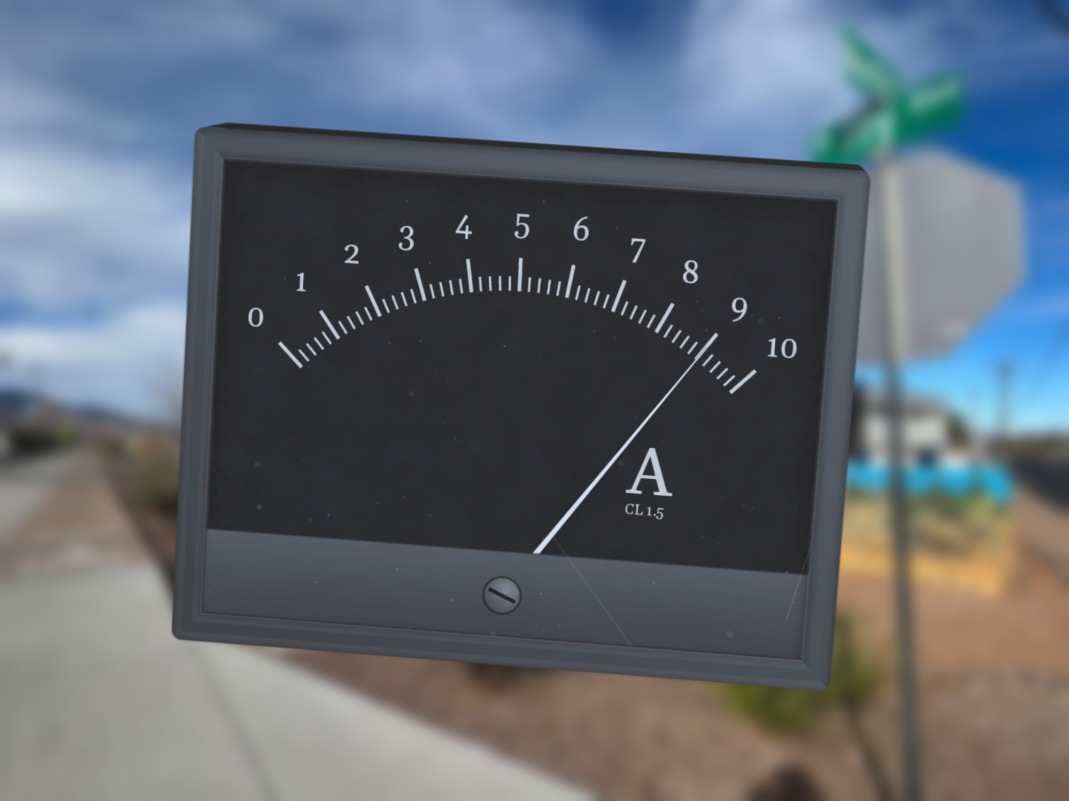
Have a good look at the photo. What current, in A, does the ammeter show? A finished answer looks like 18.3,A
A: 9,A
